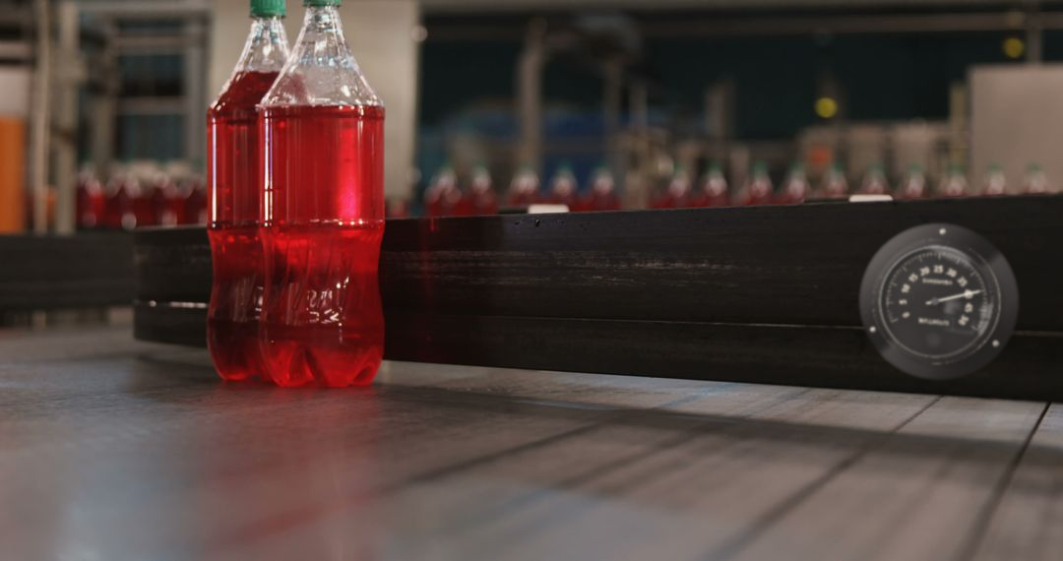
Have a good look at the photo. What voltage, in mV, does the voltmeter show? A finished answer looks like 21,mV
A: 40,mV
